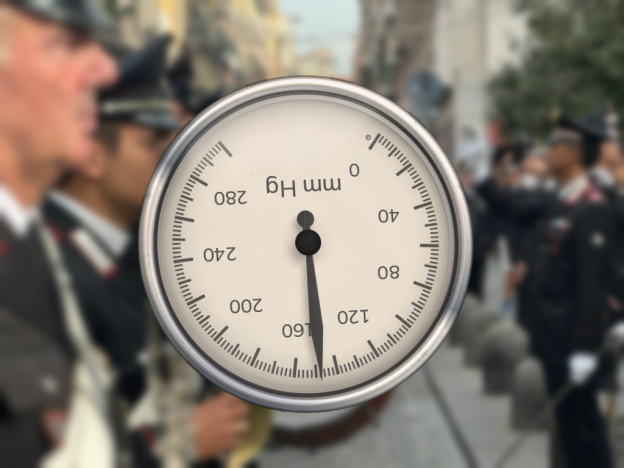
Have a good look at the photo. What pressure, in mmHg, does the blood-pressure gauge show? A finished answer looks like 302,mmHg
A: 148,mmHg
